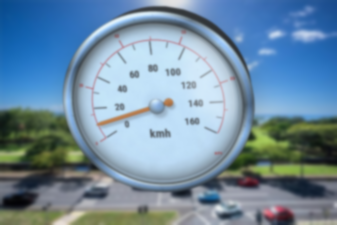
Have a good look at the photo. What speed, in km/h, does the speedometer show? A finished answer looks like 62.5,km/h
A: 10,km/h
